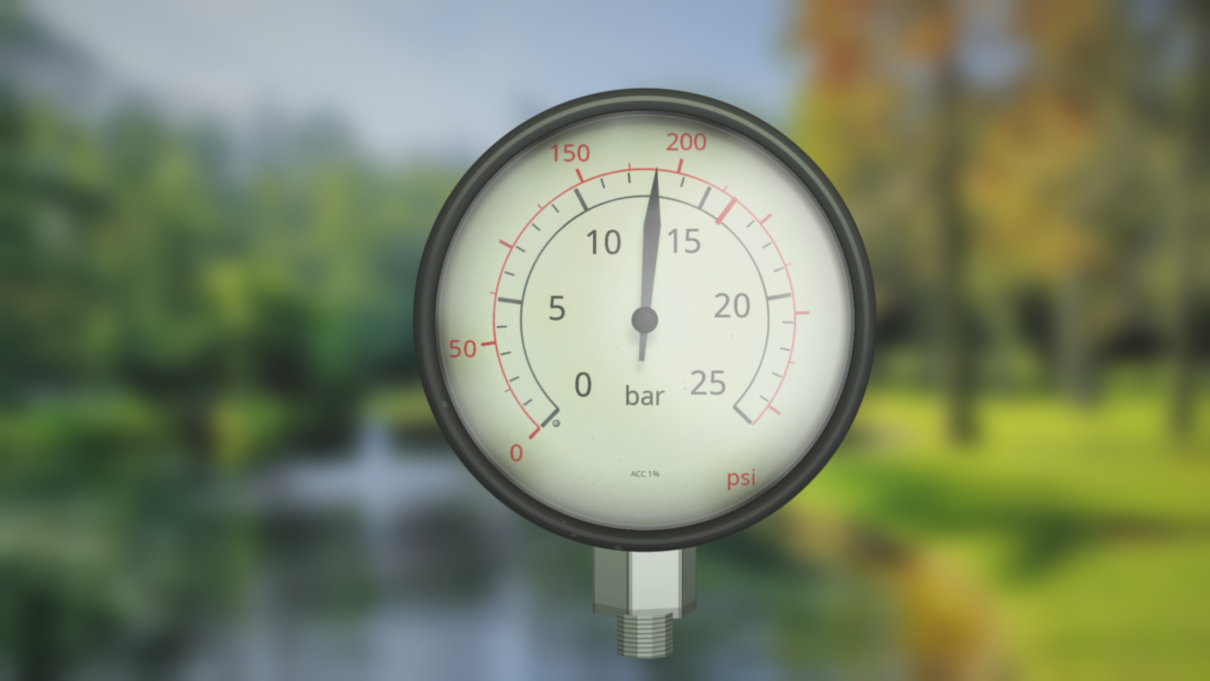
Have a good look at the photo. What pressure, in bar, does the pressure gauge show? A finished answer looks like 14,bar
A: 13,bar
